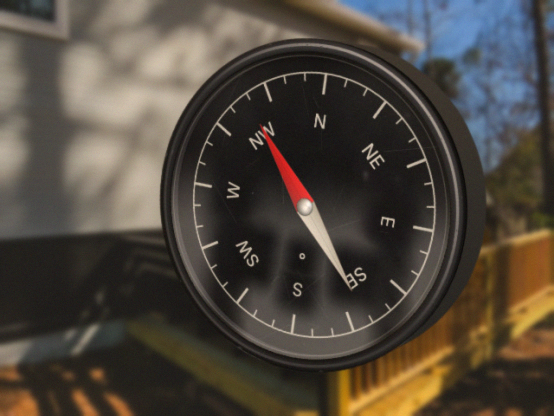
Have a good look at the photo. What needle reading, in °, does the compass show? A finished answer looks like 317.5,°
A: 320,°
